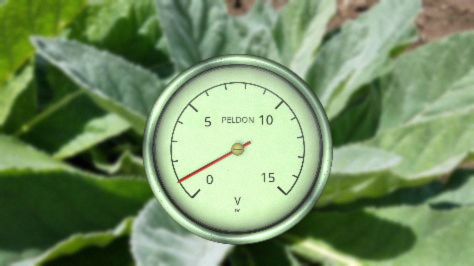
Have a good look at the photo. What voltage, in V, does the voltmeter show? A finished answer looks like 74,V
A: 1,V
